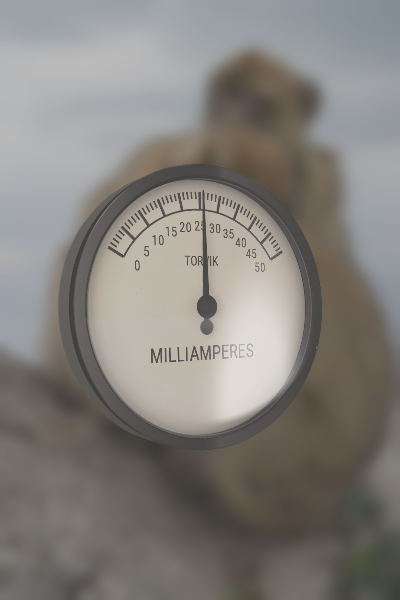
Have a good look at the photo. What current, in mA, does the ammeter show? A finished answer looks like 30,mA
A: 25,mA
